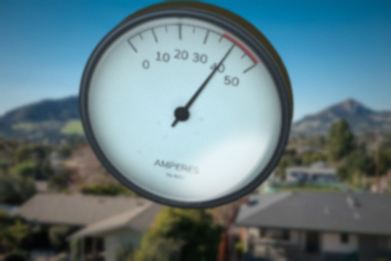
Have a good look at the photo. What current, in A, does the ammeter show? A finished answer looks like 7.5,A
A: 40,A
